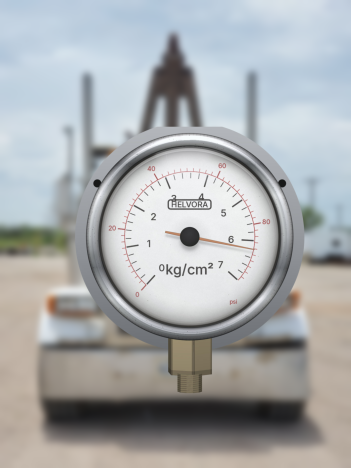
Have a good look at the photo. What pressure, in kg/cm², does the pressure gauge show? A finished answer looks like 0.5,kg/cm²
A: 6.2,kg/cm²
